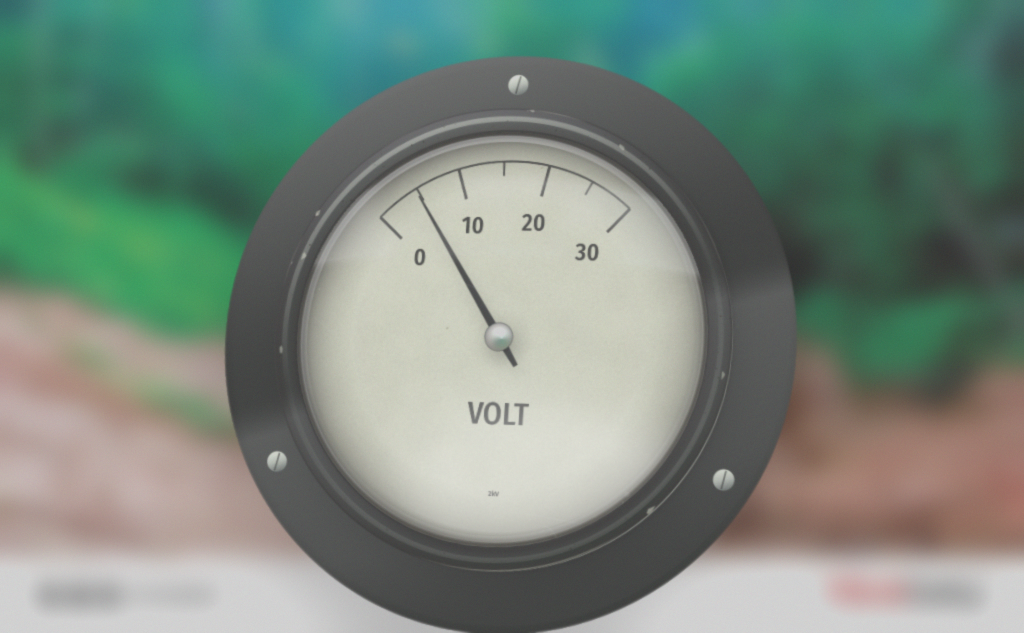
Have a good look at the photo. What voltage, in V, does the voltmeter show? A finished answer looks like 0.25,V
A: 5,V
